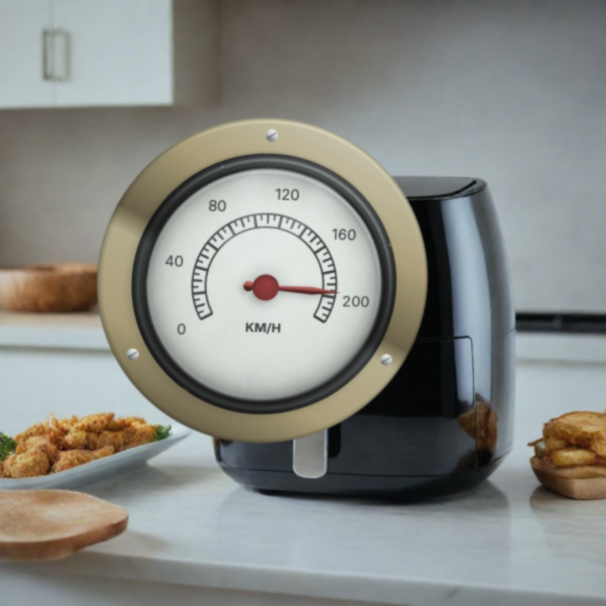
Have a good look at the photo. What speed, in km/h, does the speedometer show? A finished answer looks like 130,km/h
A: 195,km/h
